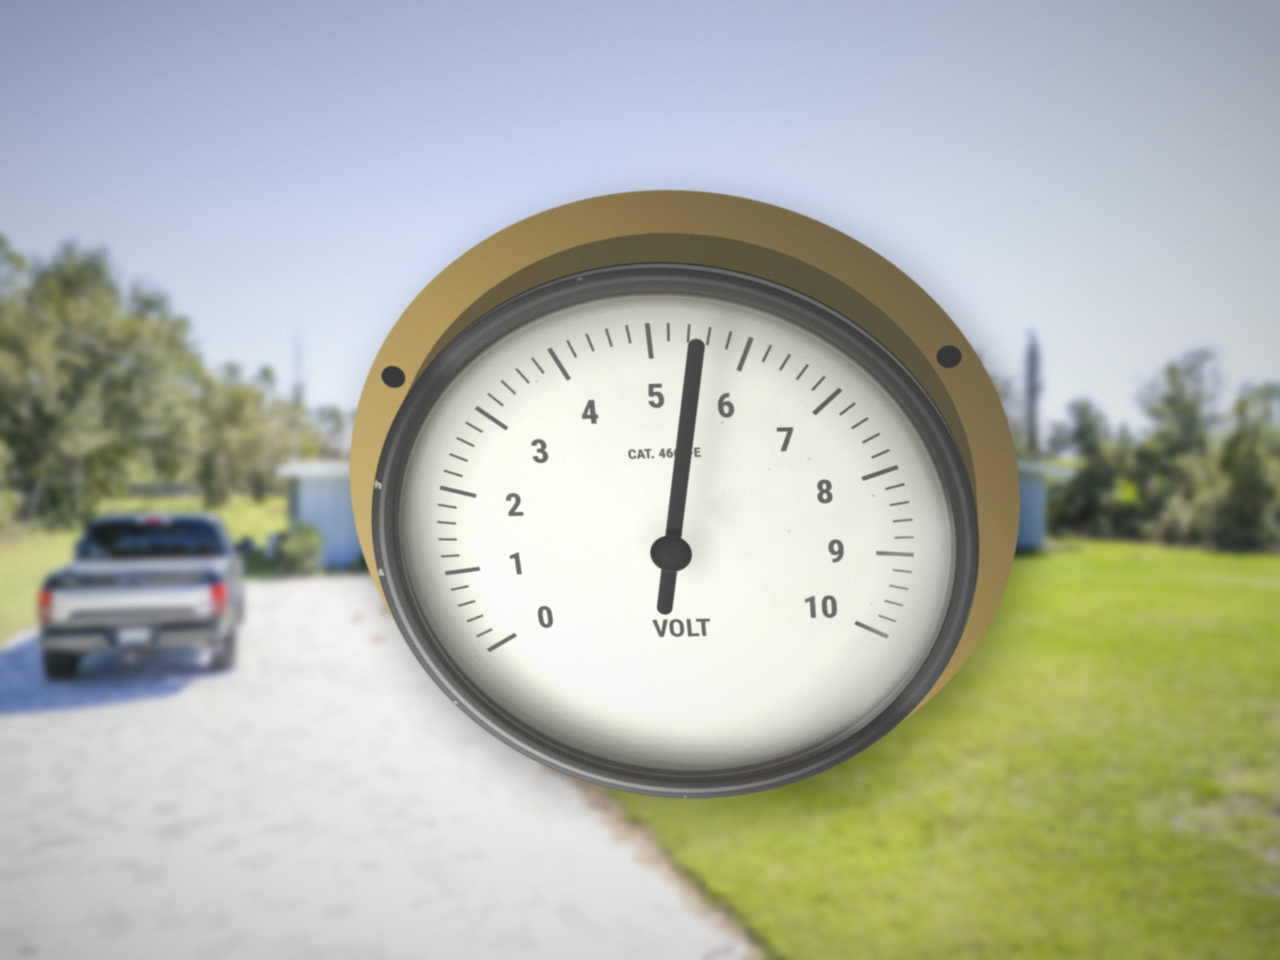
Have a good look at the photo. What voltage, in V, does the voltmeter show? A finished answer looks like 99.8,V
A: 5.5,V
